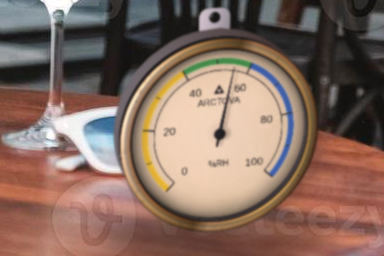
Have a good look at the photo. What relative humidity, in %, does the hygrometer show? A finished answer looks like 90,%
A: 55,%
